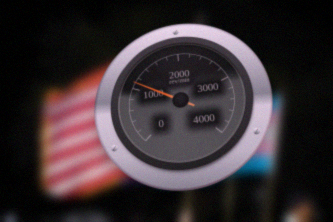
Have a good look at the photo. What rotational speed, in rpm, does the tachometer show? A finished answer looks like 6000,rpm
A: 1100,rpm
